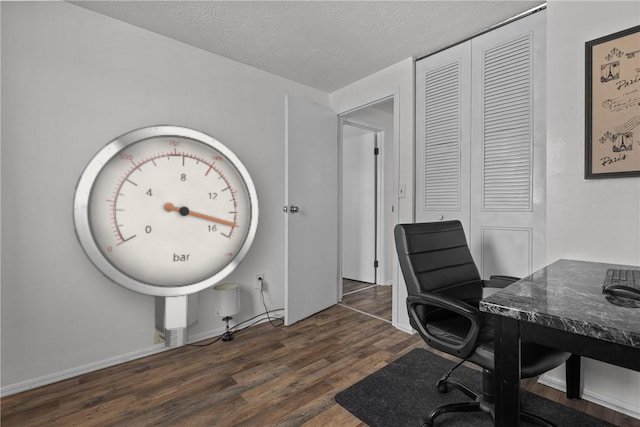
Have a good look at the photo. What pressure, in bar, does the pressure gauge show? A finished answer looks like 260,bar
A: 15,bar
